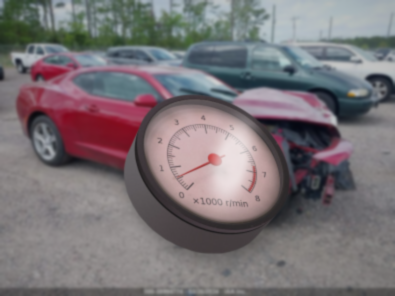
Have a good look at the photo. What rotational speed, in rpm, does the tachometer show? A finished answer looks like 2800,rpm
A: 500,rpm
